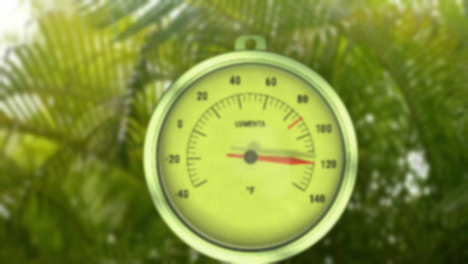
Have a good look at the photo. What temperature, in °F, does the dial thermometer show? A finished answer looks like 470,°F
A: 120,°F
